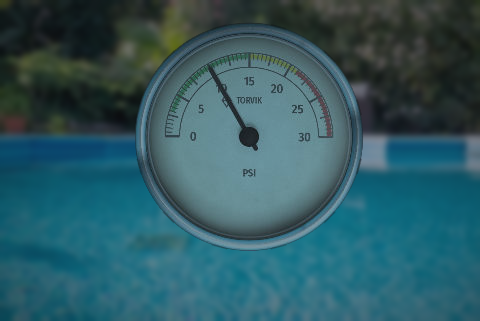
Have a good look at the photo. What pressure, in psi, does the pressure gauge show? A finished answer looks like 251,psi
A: 10,psi
